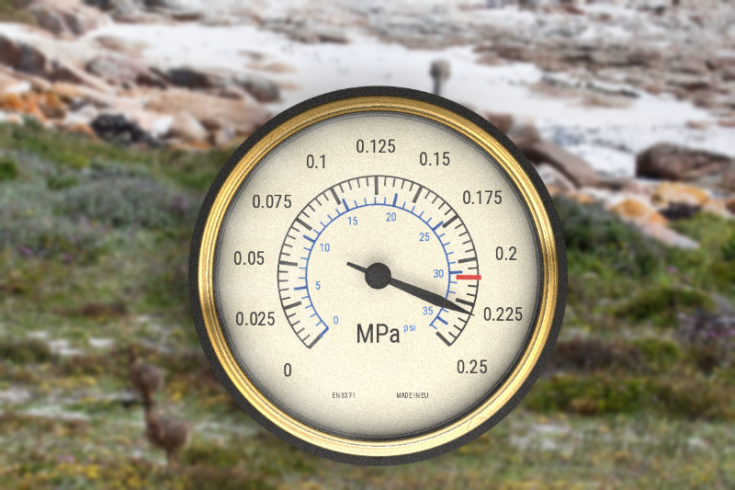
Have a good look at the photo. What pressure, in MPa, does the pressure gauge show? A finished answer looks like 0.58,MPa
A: 0.23,MPa
